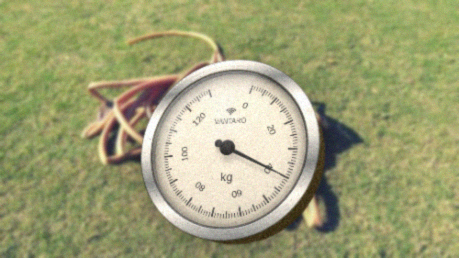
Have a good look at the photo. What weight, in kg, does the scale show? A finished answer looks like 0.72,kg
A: 40,kg
